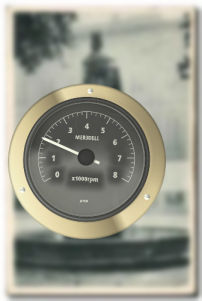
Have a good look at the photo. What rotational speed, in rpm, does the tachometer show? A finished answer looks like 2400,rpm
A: 1800,rpm
